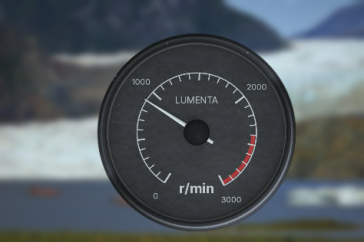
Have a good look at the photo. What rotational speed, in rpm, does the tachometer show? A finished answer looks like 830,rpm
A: 900,rpm
